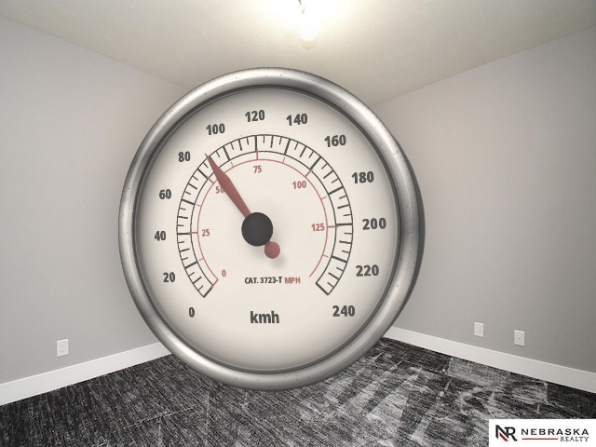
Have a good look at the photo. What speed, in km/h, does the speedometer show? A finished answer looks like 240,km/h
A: 90,km/h
